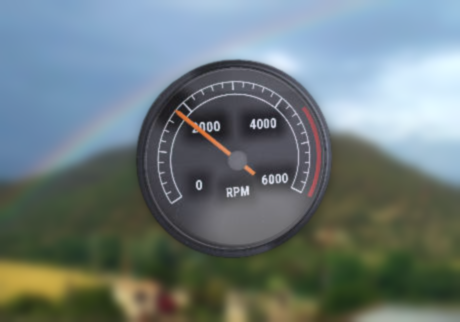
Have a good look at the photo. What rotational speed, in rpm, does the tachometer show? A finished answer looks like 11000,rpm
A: 1800,rpm
